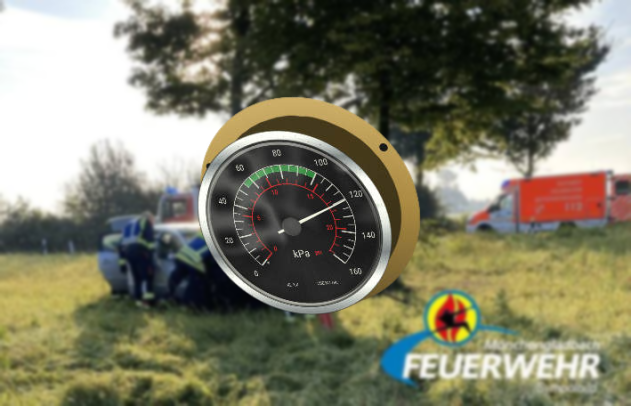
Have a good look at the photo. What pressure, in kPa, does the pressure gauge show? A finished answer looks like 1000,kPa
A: 120,kPa
